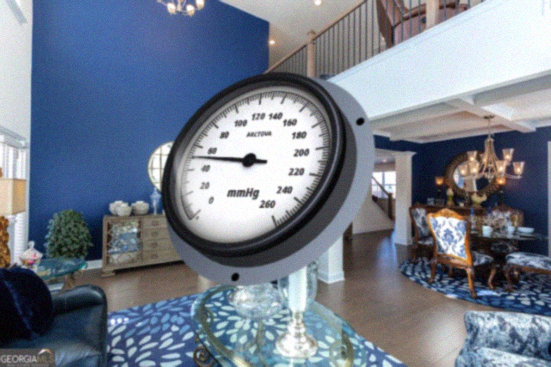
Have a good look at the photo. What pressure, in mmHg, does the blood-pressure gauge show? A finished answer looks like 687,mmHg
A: 50,mmHg
